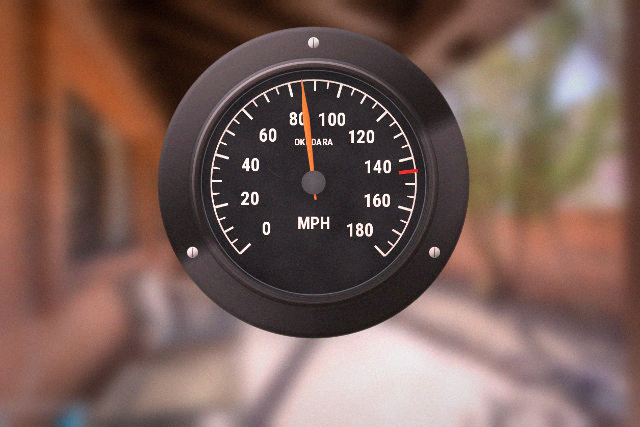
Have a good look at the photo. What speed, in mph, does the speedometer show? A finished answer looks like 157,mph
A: 85,mph
